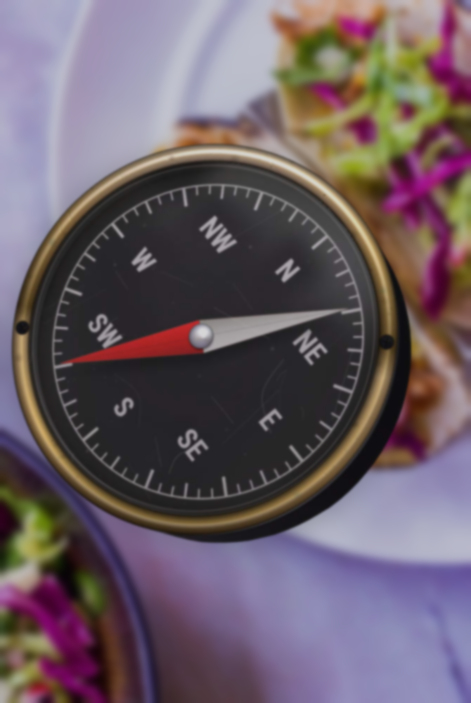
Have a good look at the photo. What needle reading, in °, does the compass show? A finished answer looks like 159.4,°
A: 210,°
